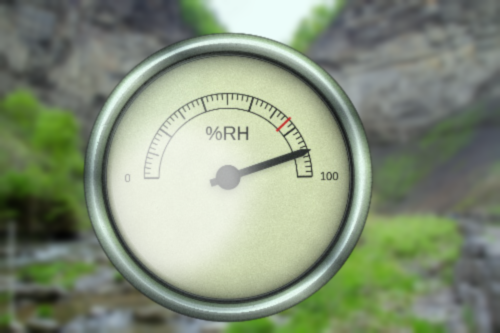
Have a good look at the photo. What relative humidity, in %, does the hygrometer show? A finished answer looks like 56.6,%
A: 90,%
